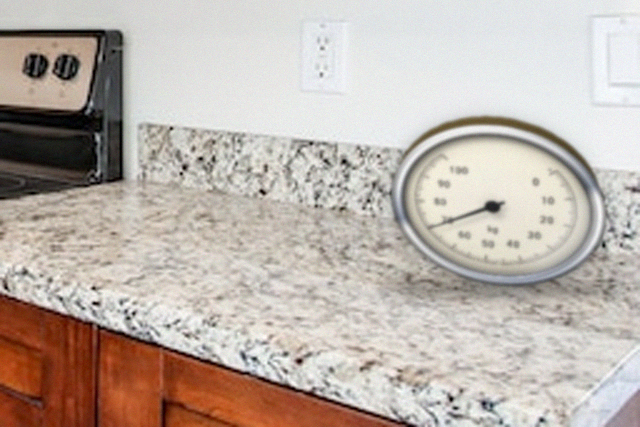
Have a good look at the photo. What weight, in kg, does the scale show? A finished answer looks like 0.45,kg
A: 70,kg
